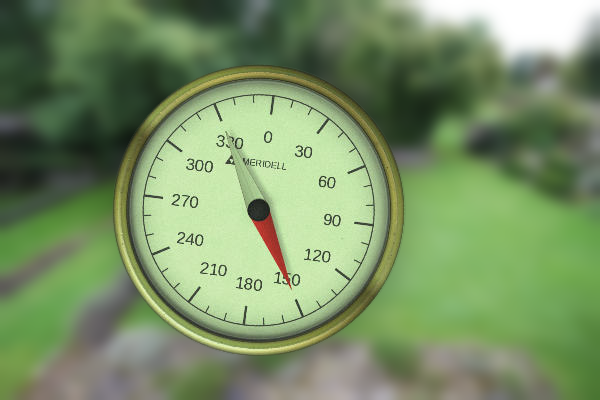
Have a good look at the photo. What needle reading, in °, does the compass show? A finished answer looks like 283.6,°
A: 150,°
